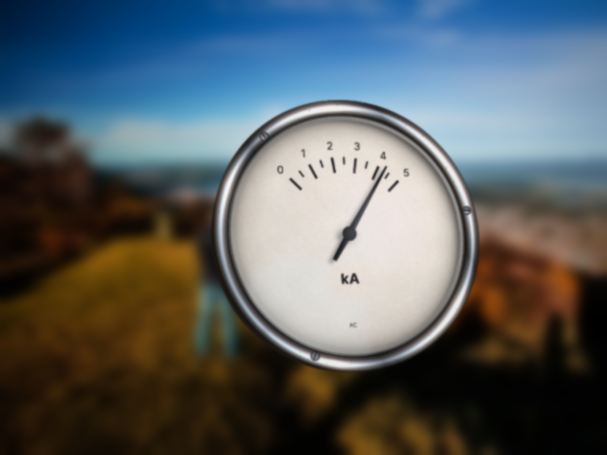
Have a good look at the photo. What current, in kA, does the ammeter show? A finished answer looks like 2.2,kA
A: 4.25,kA
